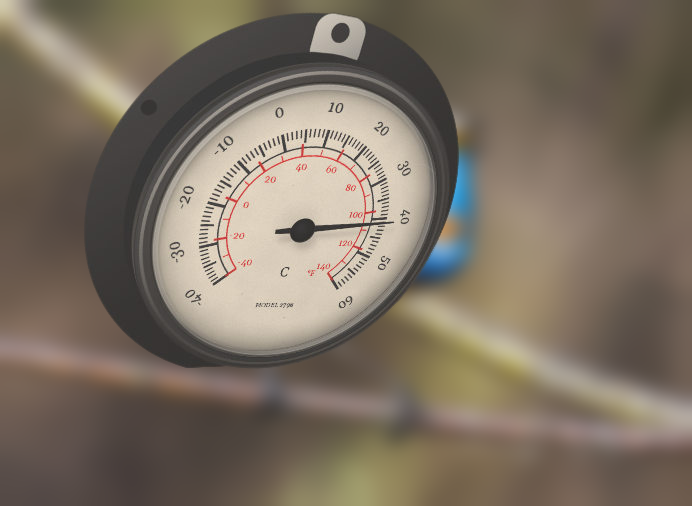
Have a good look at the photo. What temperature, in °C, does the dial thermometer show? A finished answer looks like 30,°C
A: 40,°C
